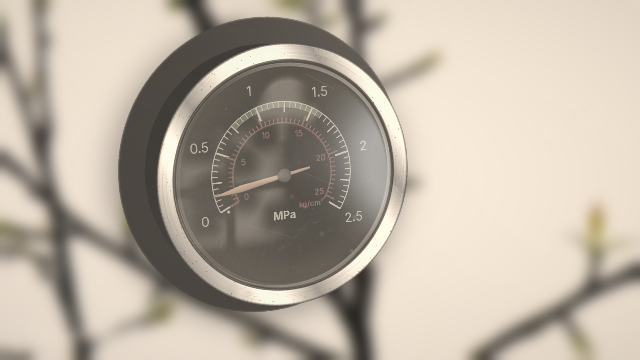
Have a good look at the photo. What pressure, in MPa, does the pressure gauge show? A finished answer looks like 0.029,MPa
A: 0.15,MPa
